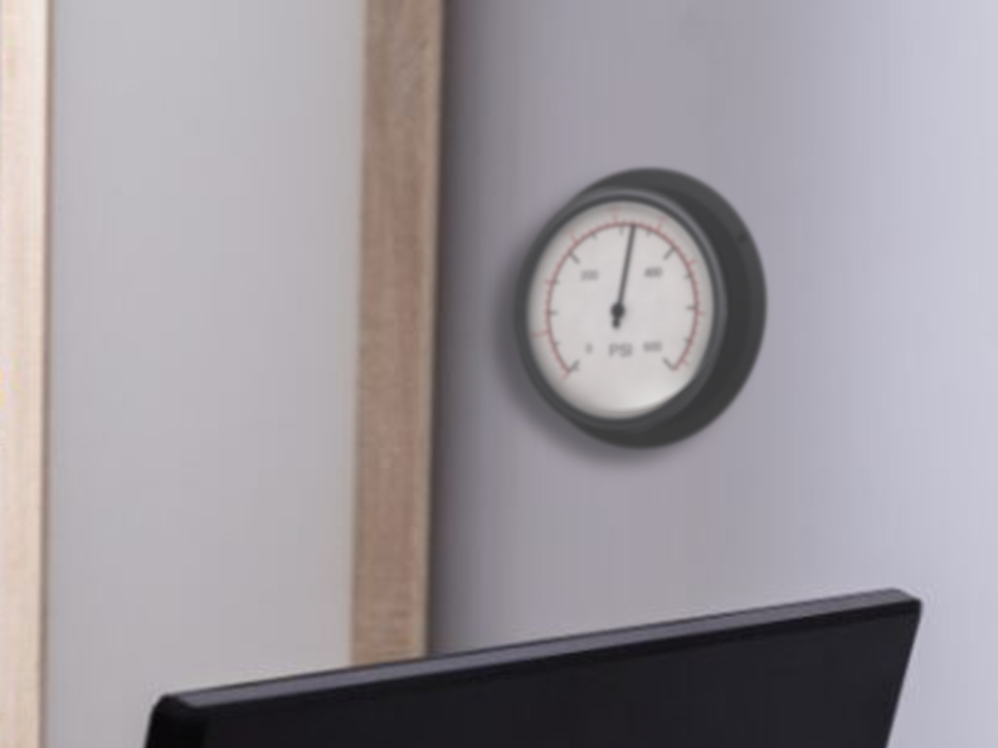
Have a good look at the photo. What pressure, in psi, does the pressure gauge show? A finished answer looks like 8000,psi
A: 325,psi
